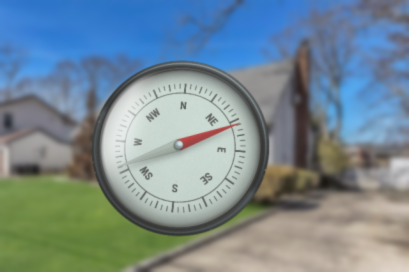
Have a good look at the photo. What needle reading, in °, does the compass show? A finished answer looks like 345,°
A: 65,°
